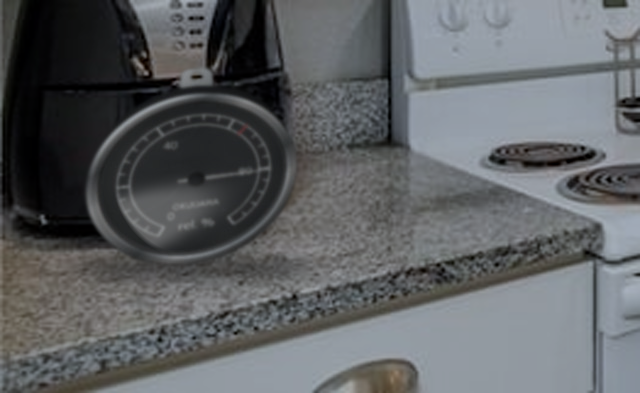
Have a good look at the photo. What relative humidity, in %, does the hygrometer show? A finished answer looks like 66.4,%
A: 80,%
